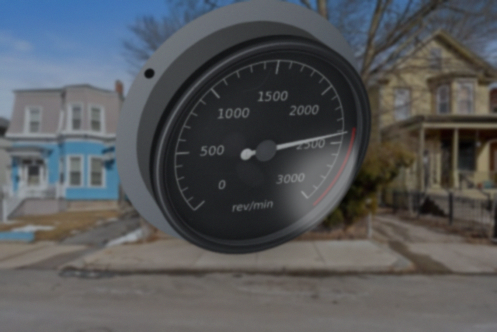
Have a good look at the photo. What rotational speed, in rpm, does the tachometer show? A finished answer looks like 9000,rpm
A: 2400,rpm
